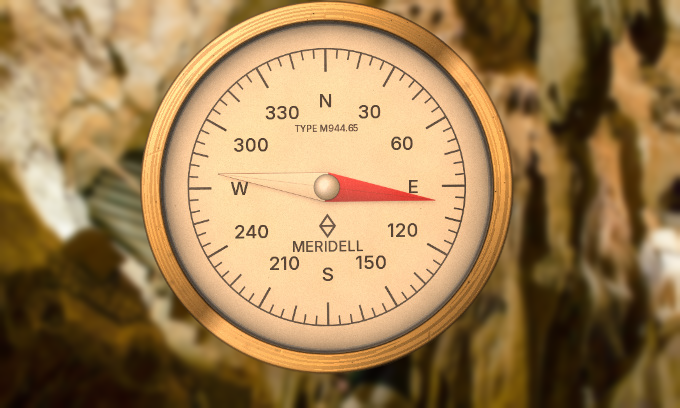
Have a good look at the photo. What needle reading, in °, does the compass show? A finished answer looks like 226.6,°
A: 97.5,°
